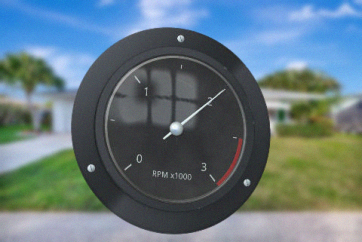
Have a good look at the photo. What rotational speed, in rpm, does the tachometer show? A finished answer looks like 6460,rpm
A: 2000,rpm
